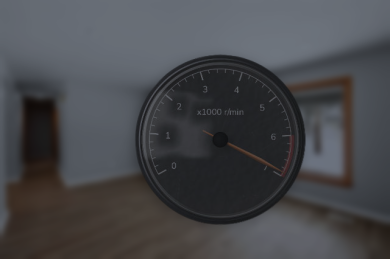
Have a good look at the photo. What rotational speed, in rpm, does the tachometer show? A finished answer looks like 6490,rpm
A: 6900,rpm
